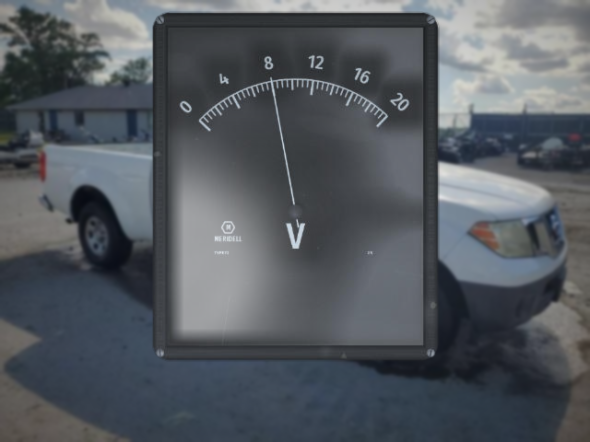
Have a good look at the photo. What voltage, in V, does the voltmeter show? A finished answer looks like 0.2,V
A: 8,V
